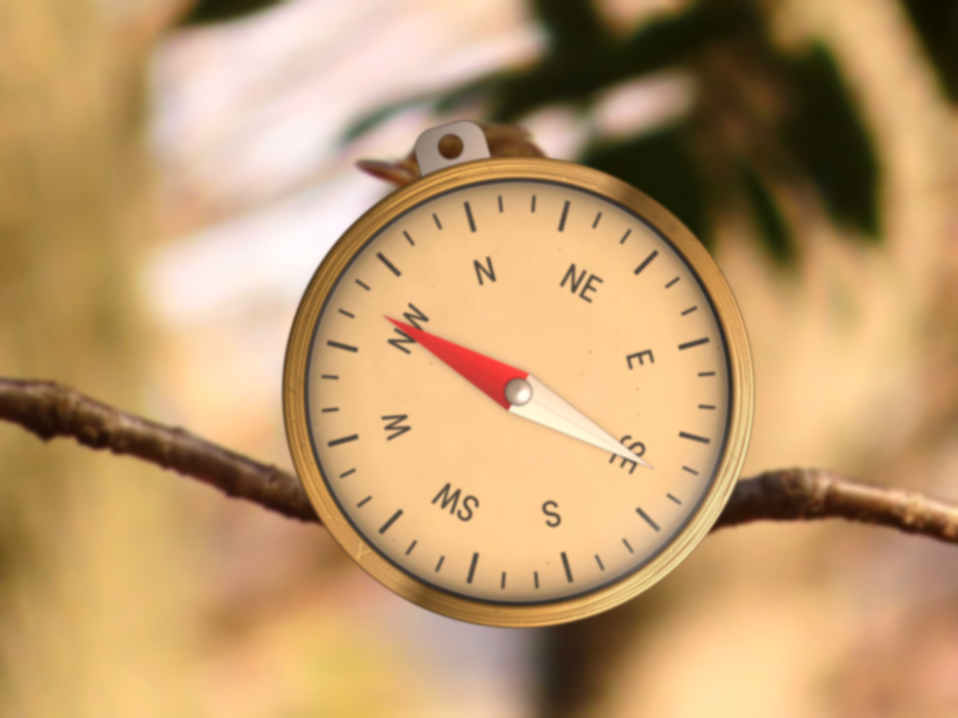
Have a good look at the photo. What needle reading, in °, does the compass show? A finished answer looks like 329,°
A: 315,°
